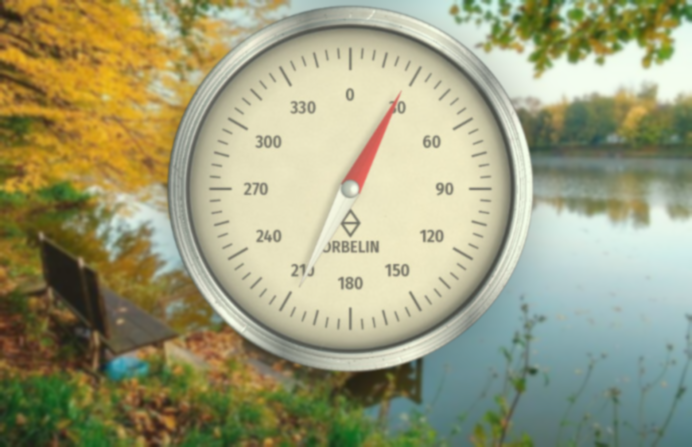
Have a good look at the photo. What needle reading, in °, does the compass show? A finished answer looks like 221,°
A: 27.5,°
